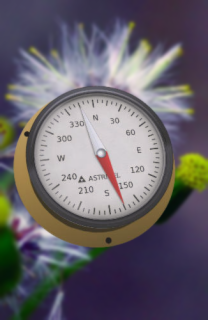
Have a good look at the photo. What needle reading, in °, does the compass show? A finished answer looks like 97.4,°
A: 165,°
